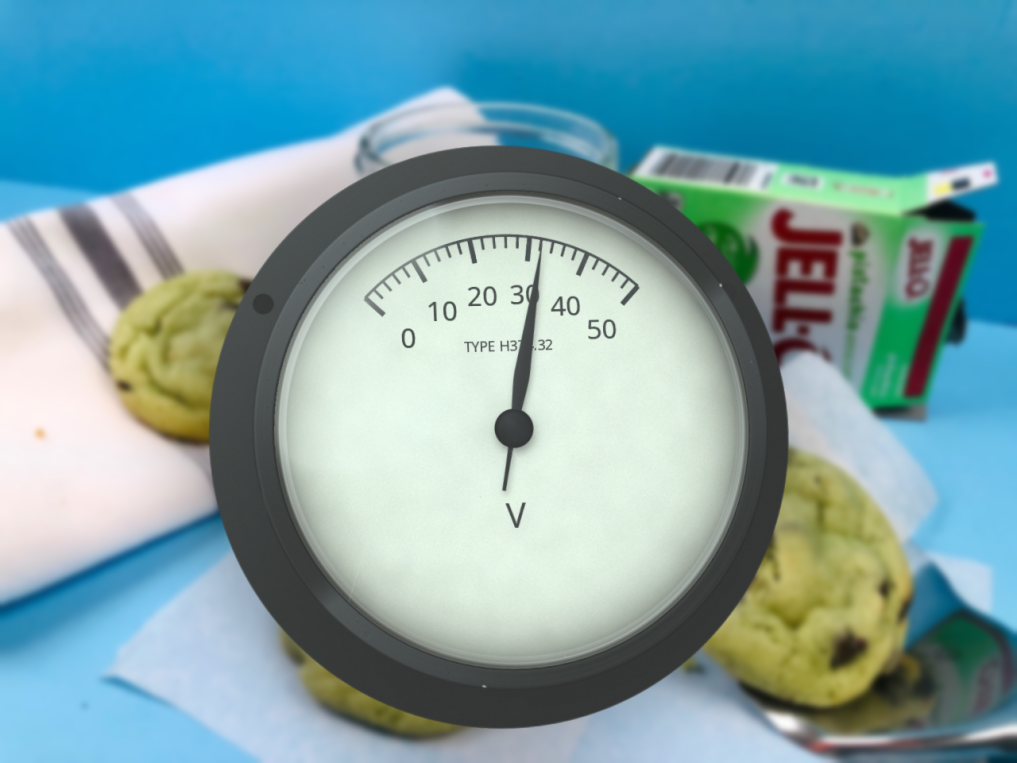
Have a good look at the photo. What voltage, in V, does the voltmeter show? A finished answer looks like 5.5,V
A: 32,V
